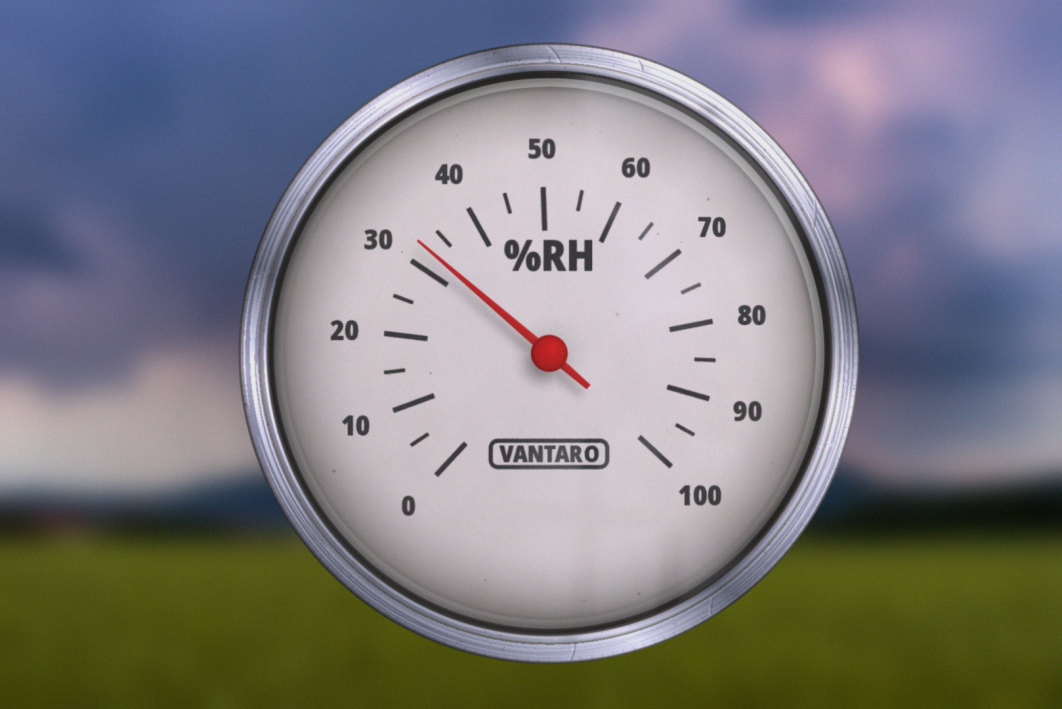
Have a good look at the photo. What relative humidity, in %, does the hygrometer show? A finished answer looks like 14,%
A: 32.5,%
